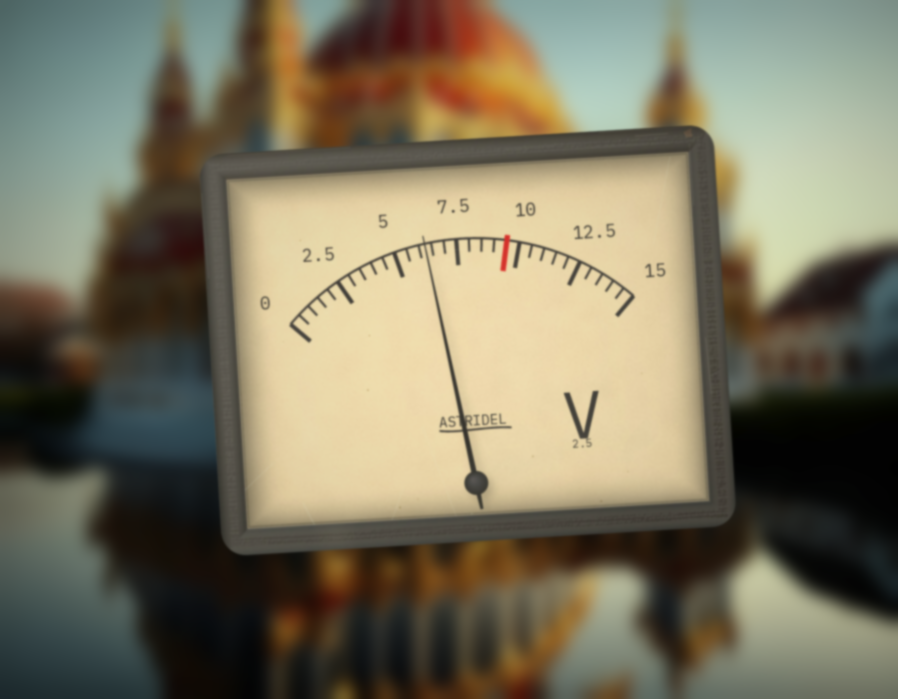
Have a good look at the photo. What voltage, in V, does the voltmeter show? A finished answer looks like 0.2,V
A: 6.25,V
